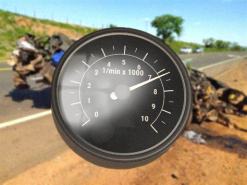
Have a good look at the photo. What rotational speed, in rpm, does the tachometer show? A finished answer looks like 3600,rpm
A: 7250,rpm
